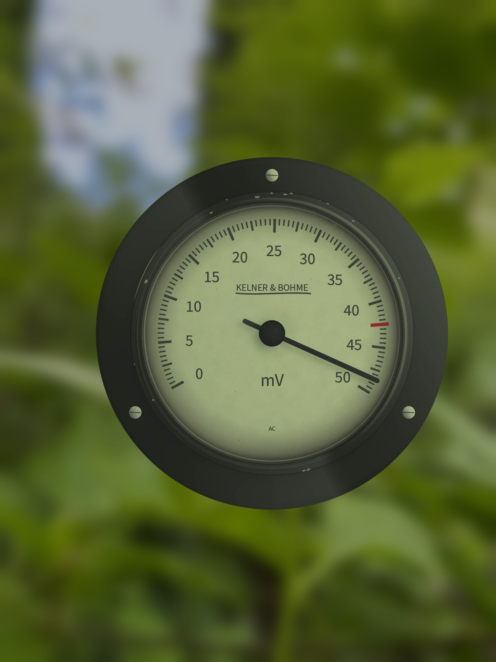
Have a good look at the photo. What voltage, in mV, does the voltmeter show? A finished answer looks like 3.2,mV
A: 48.5,mV
